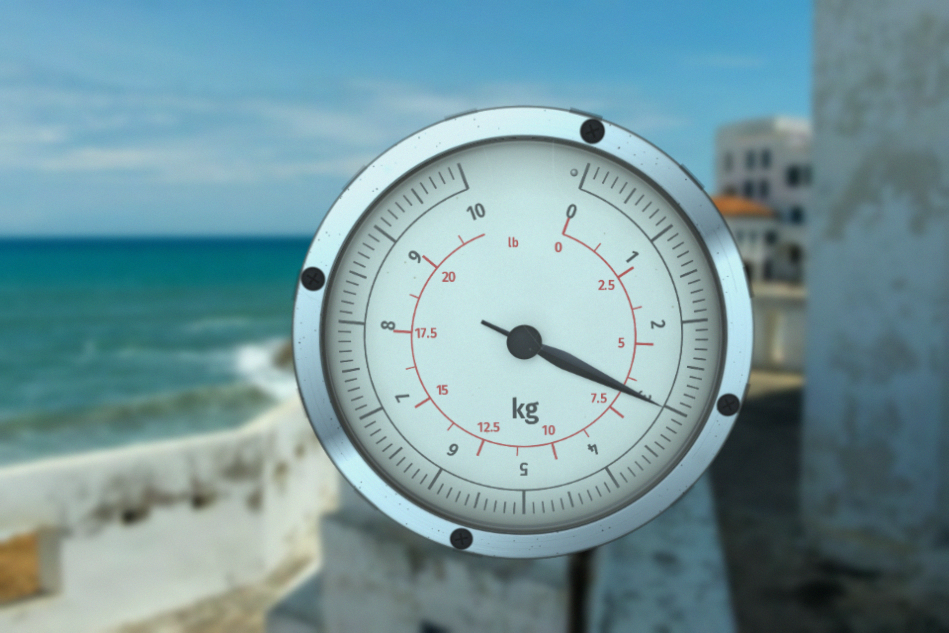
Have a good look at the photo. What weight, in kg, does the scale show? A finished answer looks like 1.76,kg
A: 3,kg
